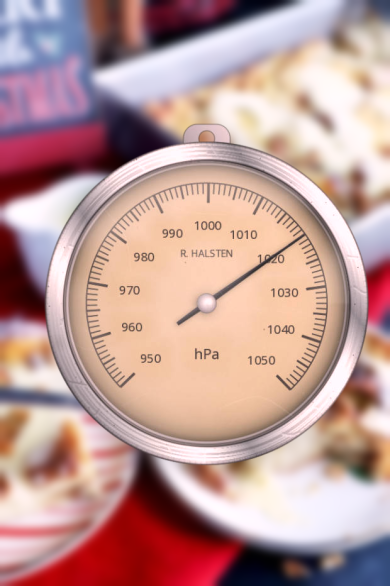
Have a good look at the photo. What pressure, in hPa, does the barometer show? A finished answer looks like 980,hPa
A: 1020,hPa
